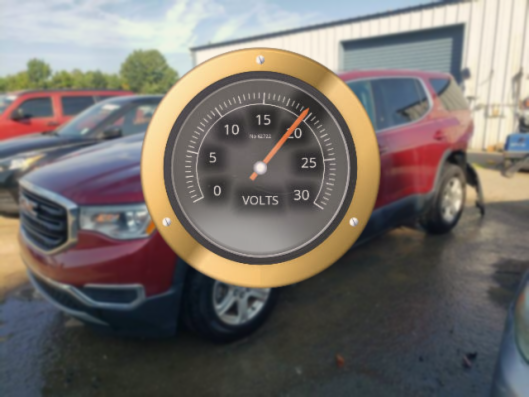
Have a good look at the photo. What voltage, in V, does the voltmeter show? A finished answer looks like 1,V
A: 19.5,V
